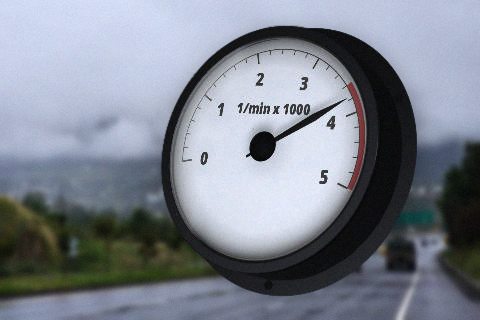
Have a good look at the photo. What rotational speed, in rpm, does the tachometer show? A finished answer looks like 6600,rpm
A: 3800,rpm
